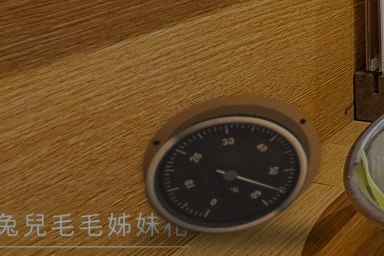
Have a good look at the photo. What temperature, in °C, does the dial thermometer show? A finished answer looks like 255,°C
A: 55,°C
